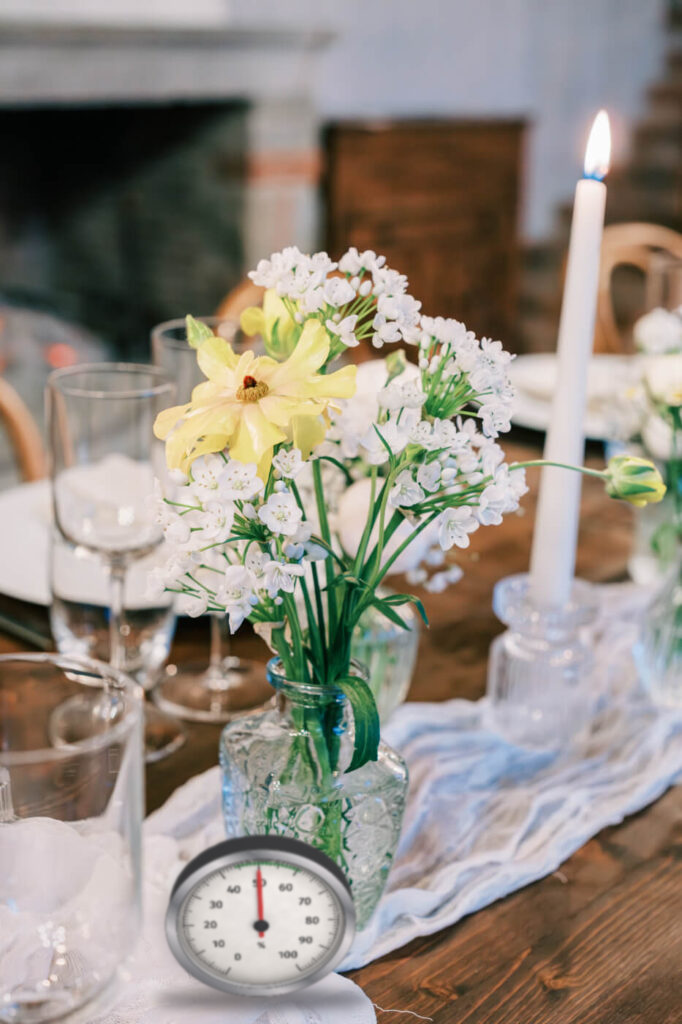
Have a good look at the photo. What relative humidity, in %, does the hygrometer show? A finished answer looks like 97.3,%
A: 50,%
